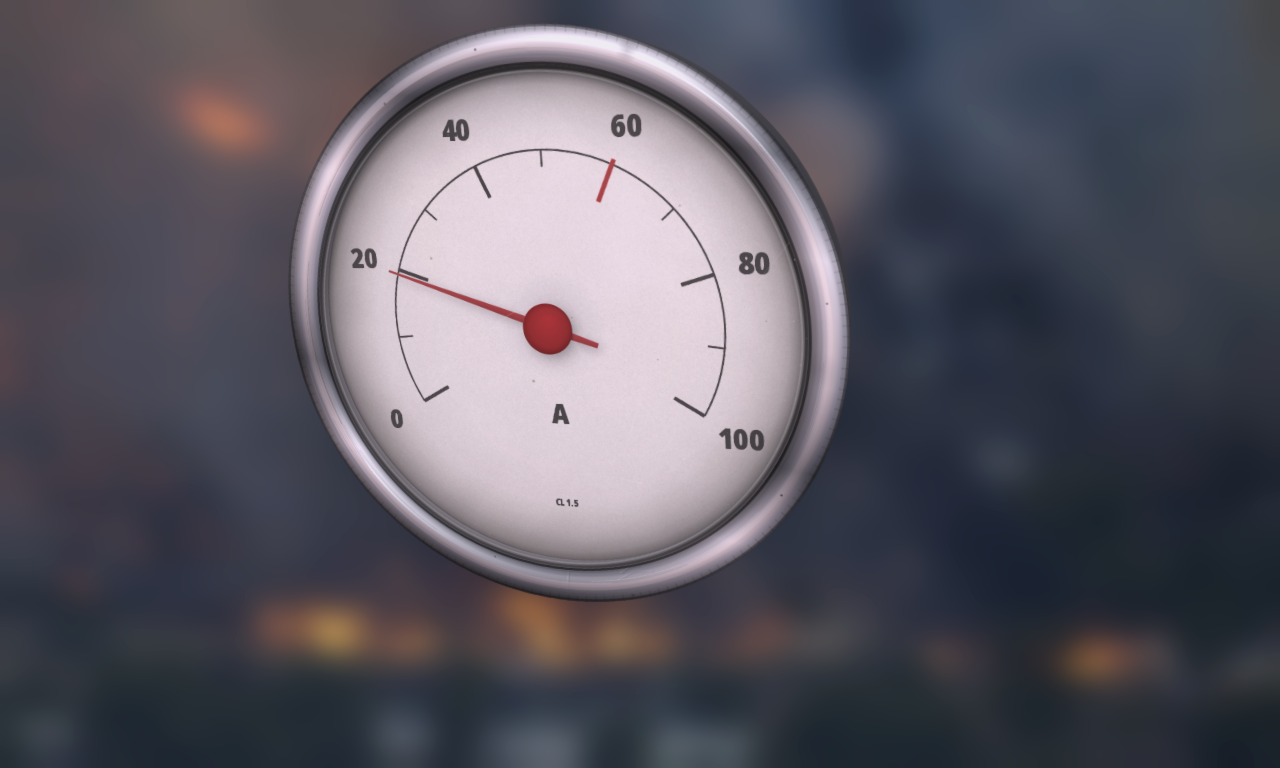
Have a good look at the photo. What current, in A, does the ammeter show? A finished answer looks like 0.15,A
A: 20,A
